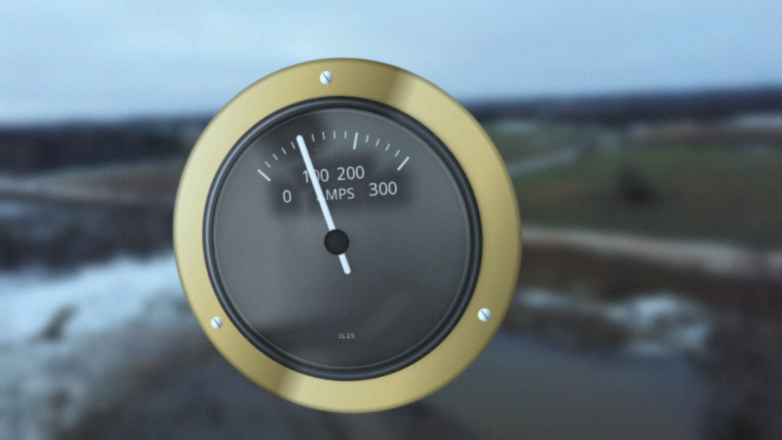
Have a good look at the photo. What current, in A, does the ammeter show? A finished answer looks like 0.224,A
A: 100,A
